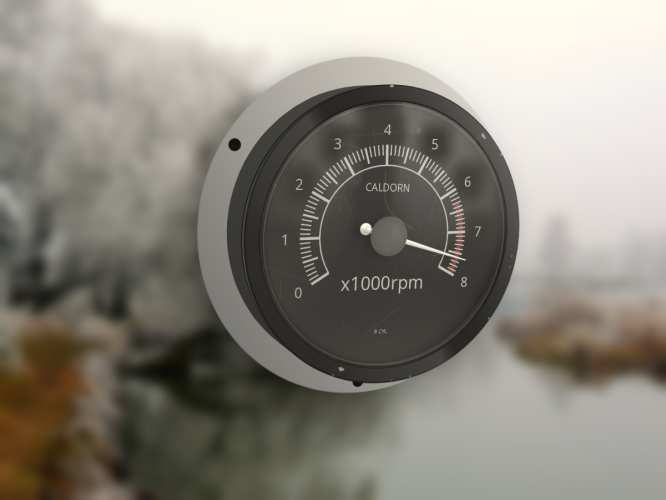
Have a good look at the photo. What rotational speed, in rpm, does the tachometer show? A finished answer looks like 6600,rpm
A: 7600,rpm
